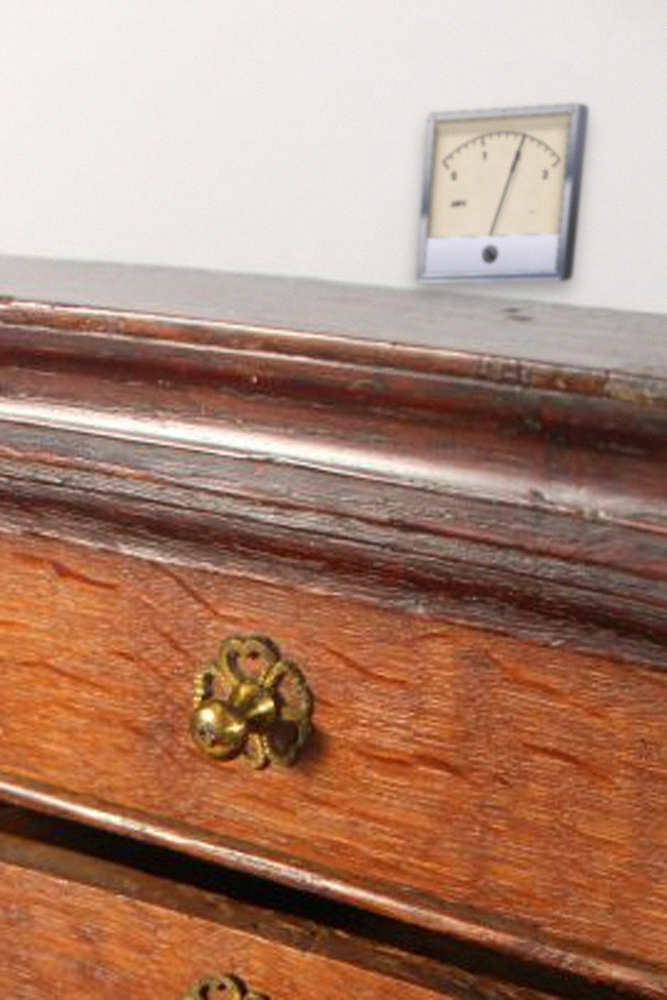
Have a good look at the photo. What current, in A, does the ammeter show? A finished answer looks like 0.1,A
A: 2,A
